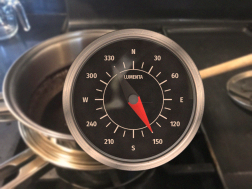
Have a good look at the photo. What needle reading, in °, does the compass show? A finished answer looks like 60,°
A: 150,°
